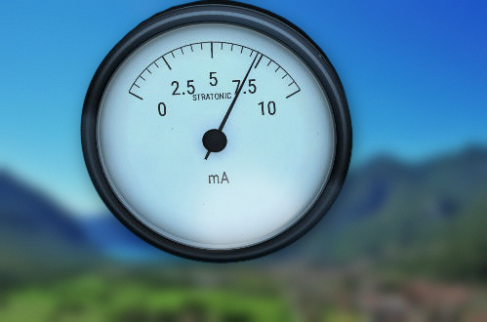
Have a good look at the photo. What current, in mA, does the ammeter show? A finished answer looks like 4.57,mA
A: 7.25,mA
